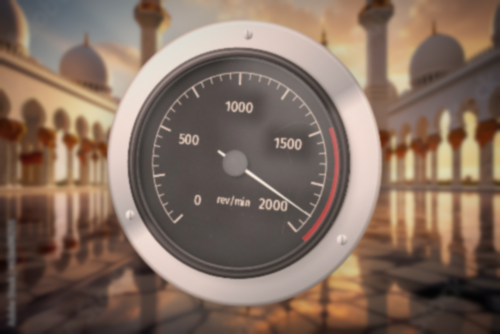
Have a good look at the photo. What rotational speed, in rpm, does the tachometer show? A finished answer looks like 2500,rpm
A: 1900,rpm
